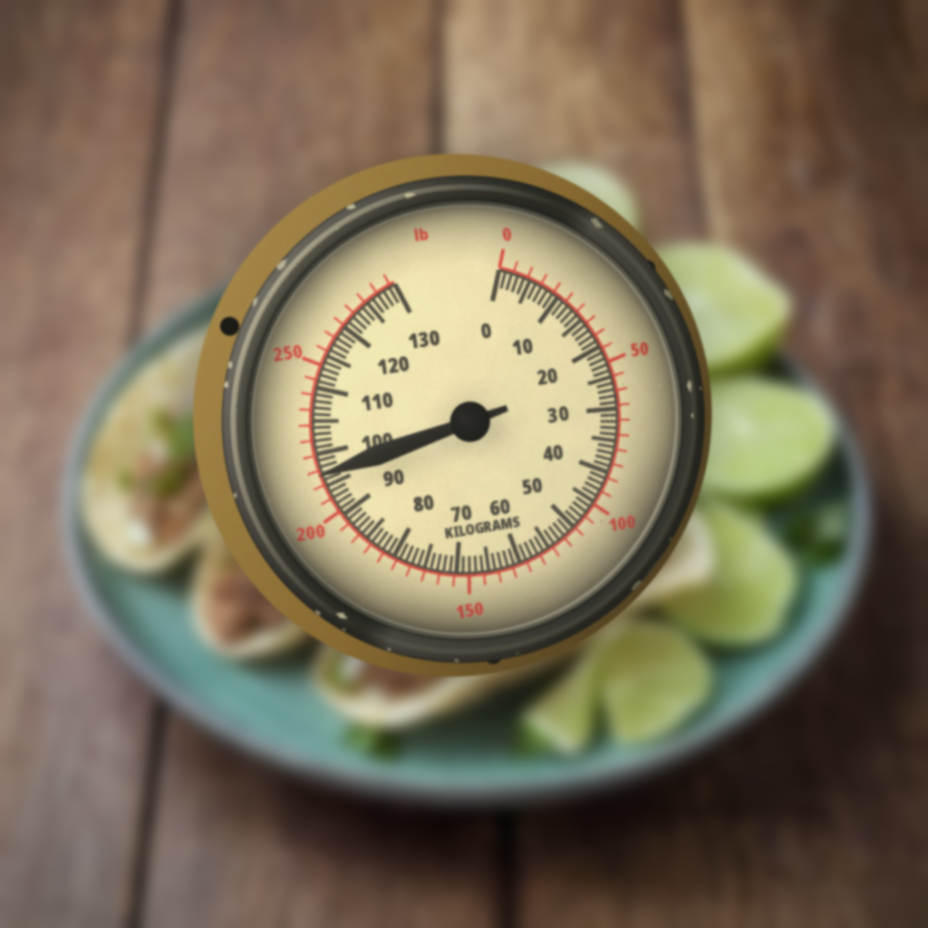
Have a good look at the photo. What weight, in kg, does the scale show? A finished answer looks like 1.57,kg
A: 97,kg
